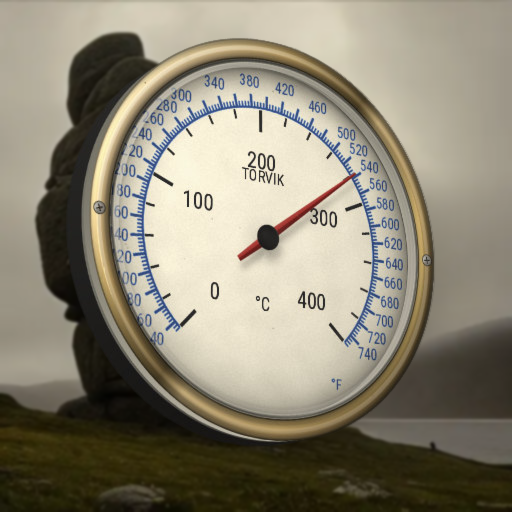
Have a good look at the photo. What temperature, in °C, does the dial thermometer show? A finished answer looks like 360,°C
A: 280,°C
